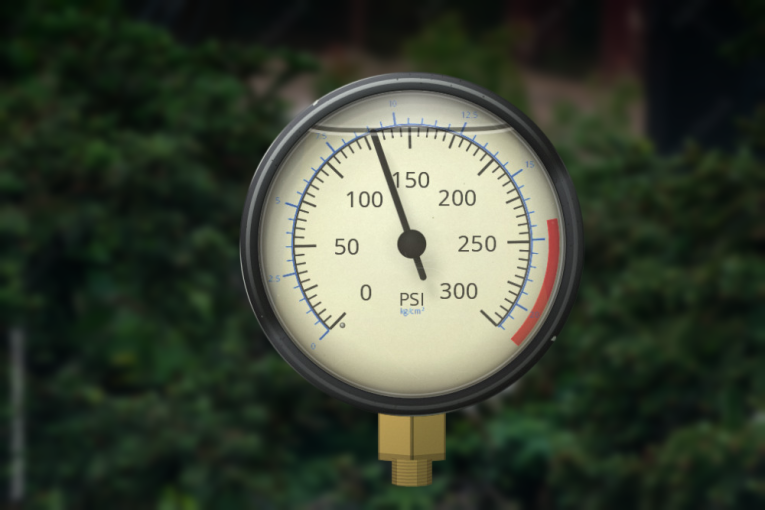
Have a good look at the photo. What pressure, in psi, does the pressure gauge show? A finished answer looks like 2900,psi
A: 130,psi
